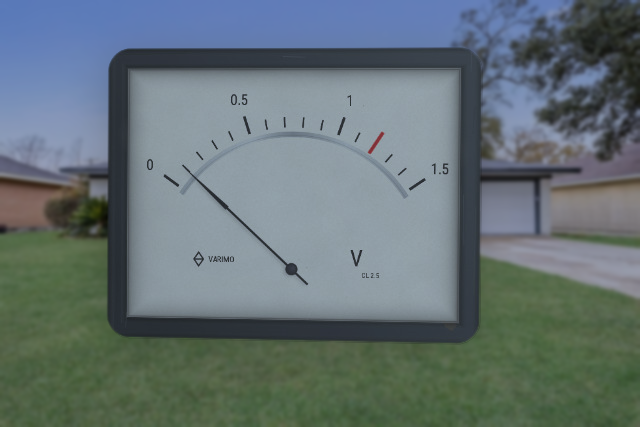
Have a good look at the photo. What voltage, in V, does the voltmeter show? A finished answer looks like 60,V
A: 0.1,V
